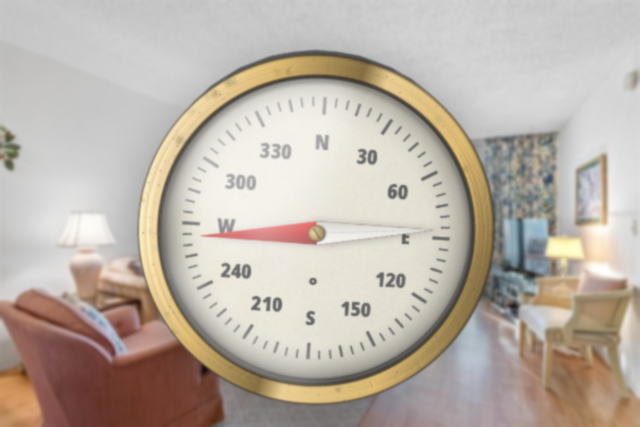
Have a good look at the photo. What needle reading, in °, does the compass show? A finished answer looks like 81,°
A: 265,°
